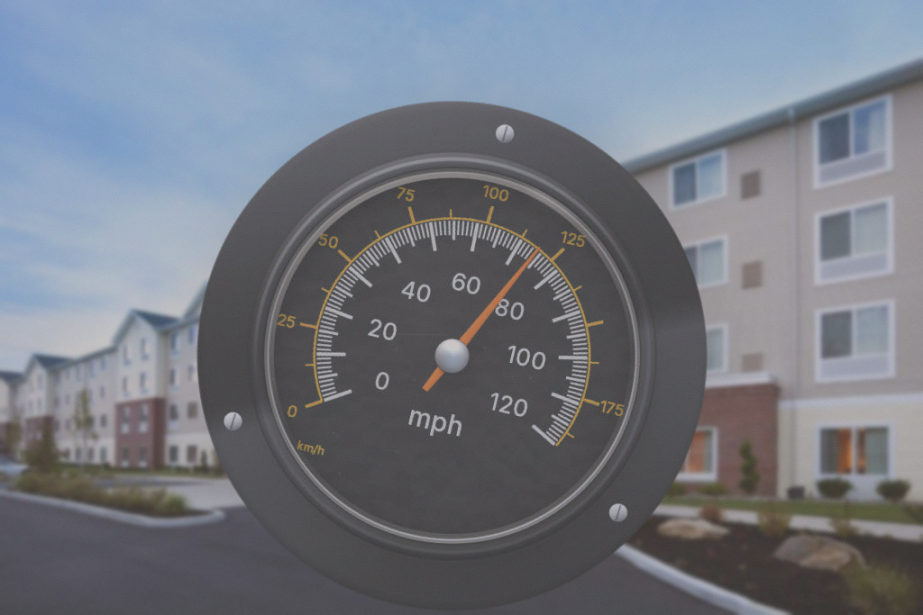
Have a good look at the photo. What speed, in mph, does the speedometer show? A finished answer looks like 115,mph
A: 74,mph
